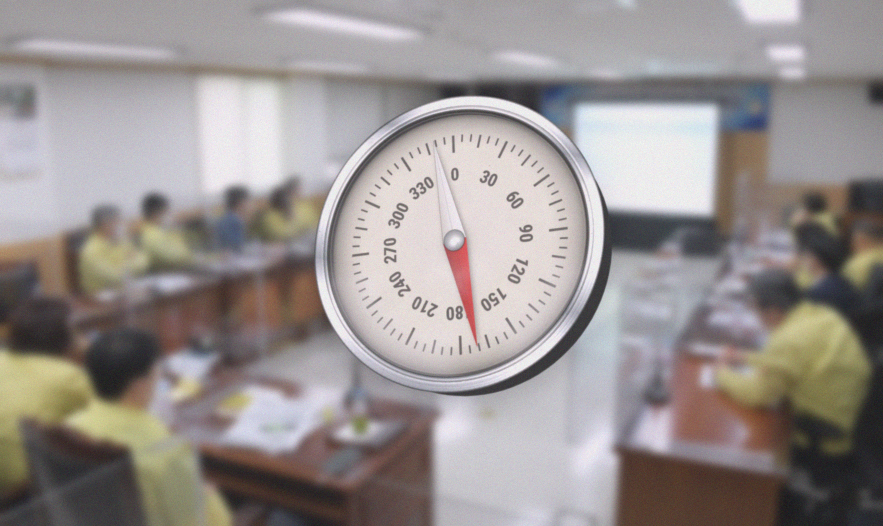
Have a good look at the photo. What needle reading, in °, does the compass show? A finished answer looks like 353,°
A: 170,°
